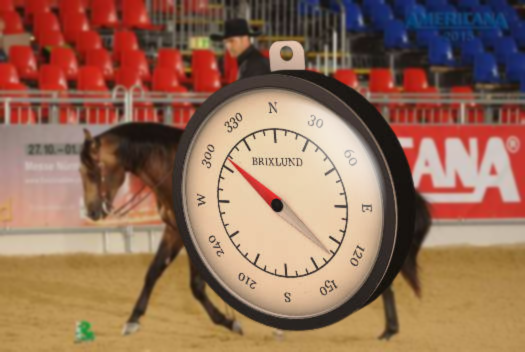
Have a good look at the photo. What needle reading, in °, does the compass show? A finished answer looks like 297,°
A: 310,°
